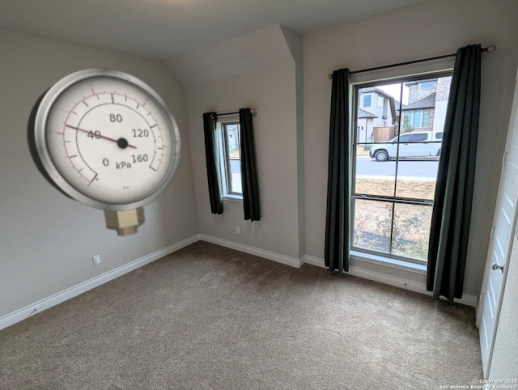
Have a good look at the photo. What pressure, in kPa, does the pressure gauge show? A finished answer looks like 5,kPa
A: 40,kPa
